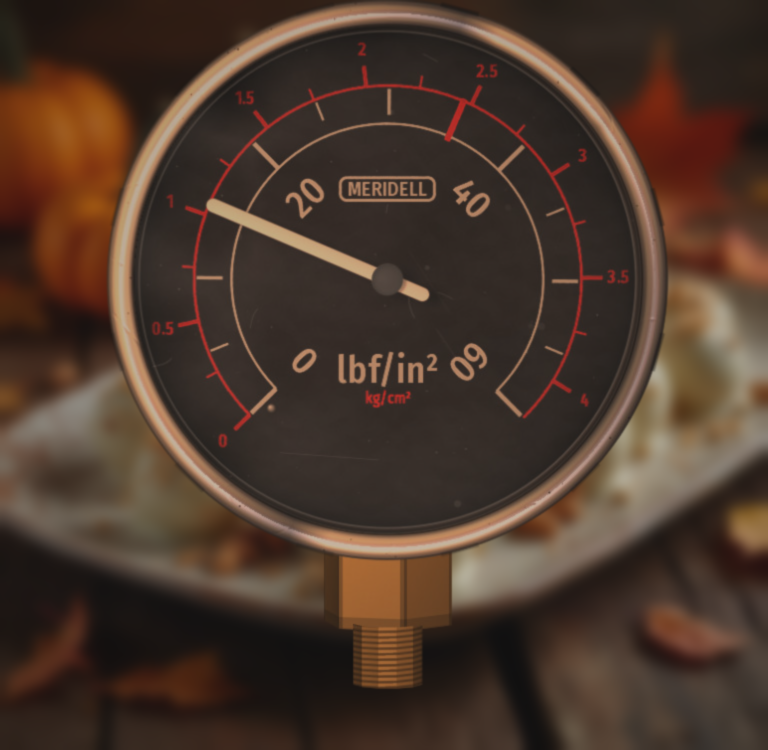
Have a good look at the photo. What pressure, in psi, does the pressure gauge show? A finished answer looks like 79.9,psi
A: 15,psi
